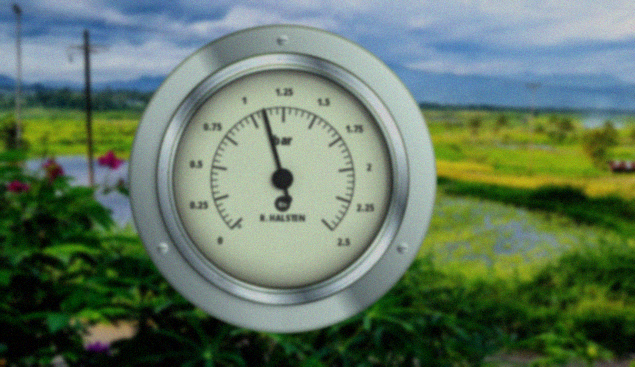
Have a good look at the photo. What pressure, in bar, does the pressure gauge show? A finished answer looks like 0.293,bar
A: 1.1,bar
